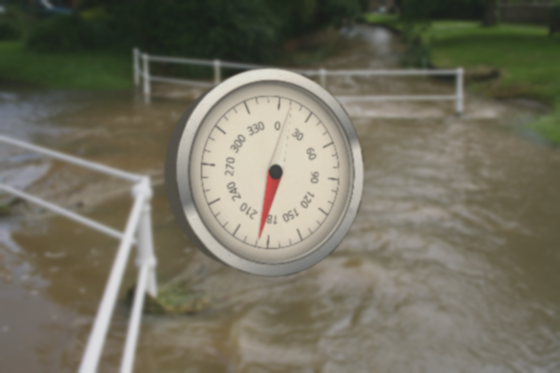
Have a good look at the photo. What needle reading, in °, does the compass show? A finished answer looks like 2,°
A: 190,°
